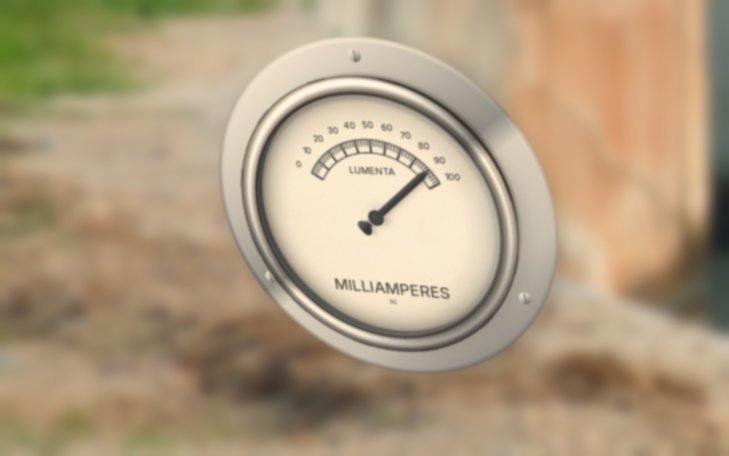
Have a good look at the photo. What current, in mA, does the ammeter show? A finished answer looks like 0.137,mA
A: 90,mA
